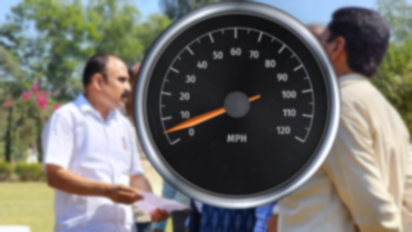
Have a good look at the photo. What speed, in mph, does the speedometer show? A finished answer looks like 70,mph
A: 5,mph
